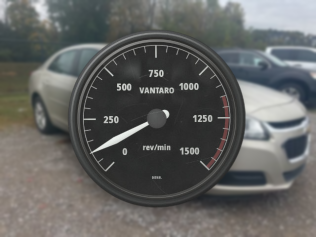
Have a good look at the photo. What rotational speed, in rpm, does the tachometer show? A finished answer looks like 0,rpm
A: 100,rpm
